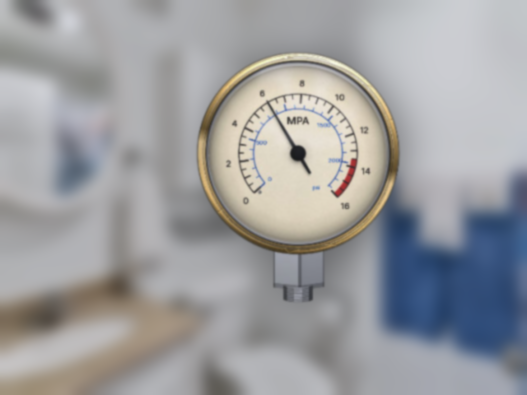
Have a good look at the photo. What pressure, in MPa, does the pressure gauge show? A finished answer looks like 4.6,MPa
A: 6,MPa
